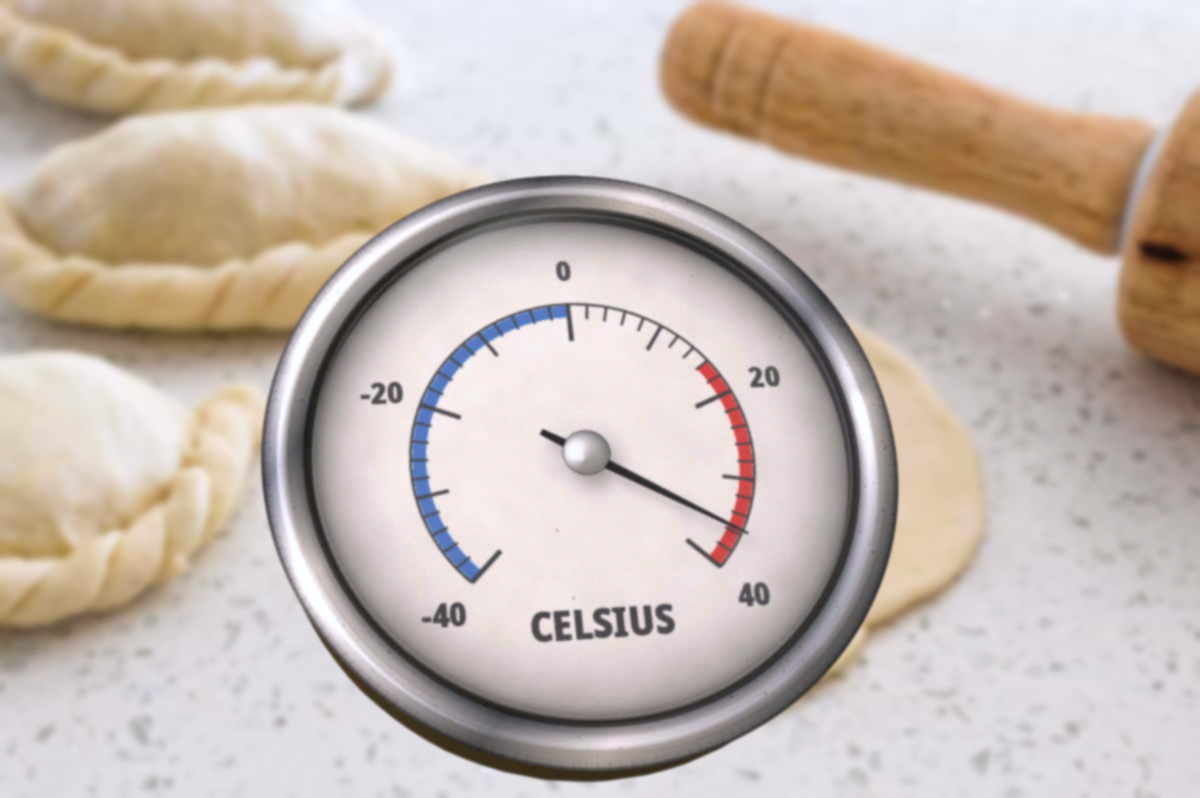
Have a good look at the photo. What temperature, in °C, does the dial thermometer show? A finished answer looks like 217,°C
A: 36,°C
